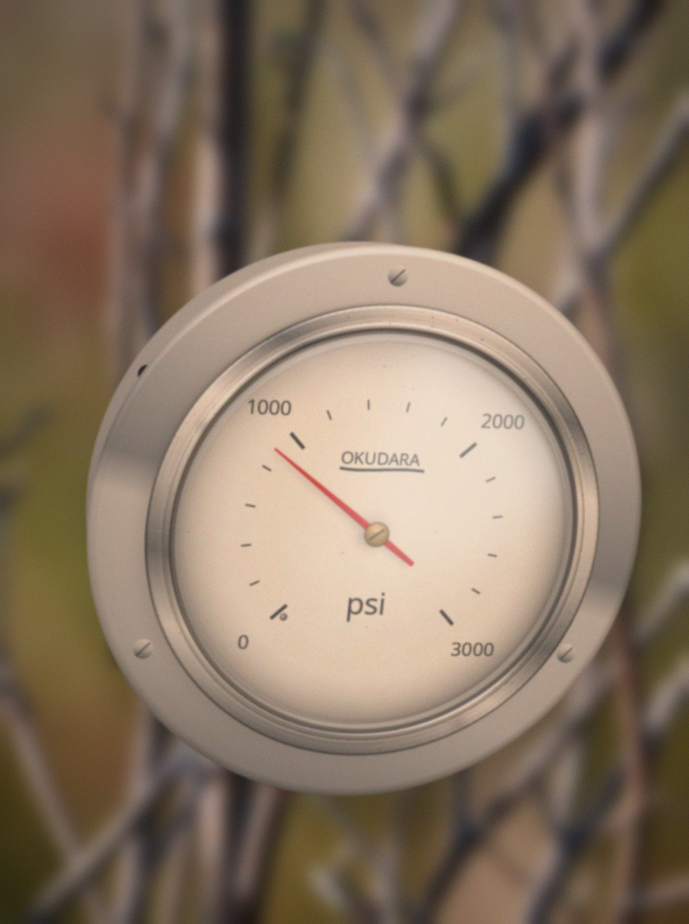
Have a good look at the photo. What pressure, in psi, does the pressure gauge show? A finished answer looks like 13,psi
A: 900,psi
